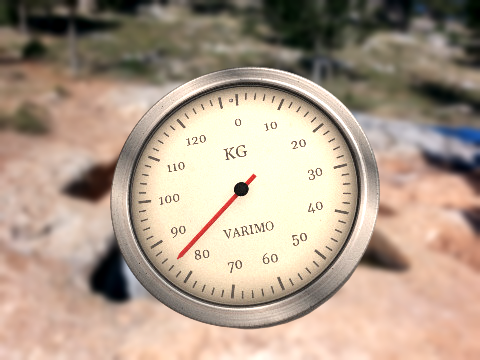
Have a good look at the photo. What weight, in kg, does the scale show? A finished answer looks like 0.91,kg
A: 84,kg
